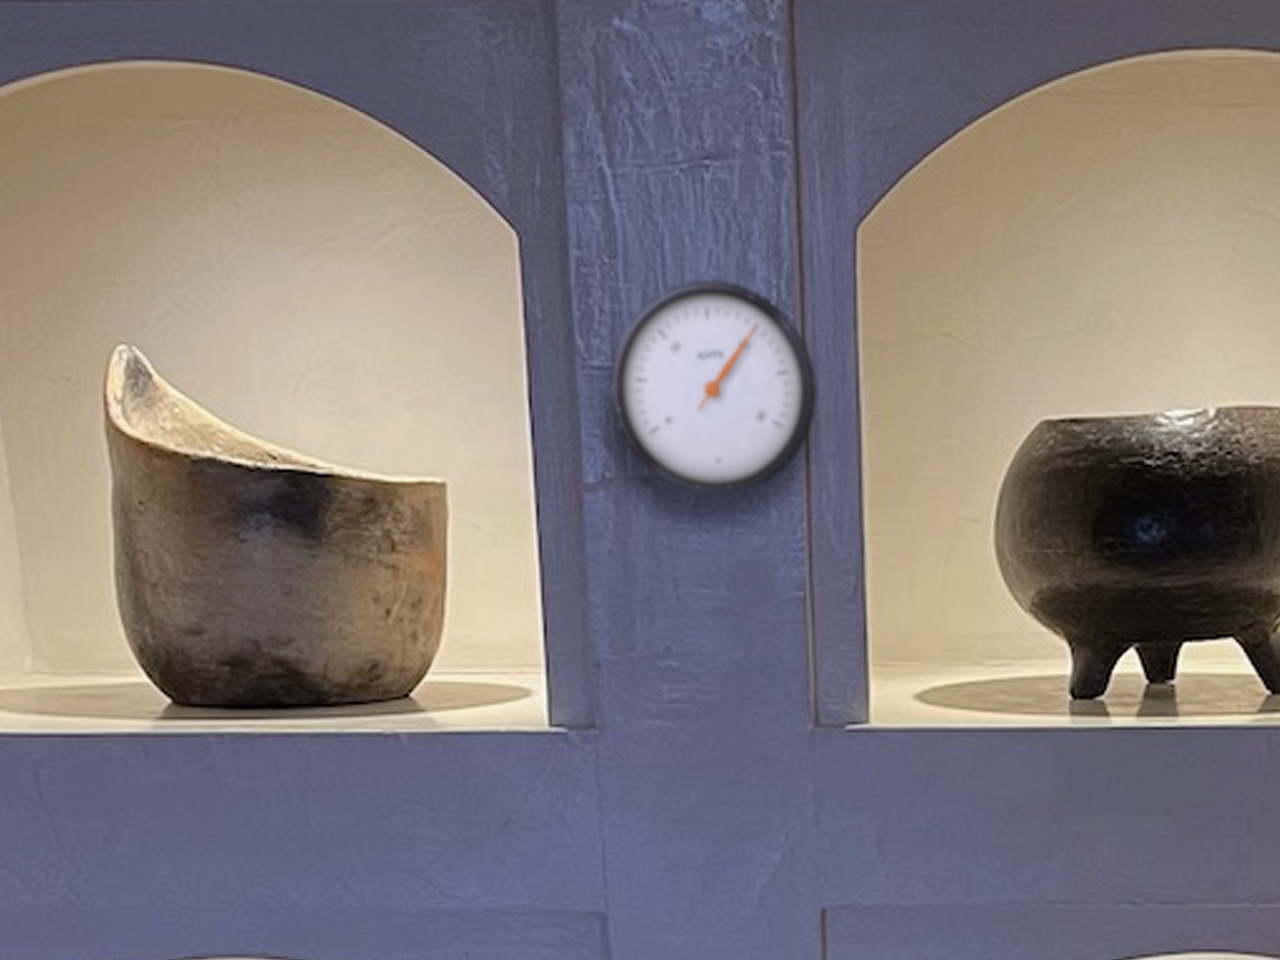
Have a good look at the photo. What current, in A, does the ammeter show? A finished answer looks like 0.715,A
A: 20,A
